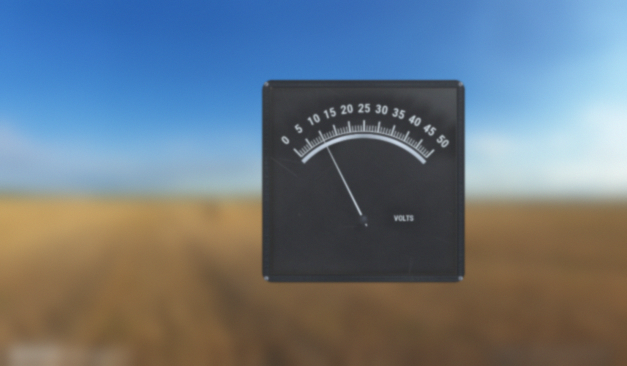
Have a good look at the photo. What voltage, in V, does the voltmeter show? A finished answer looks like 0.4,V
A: 10,V
